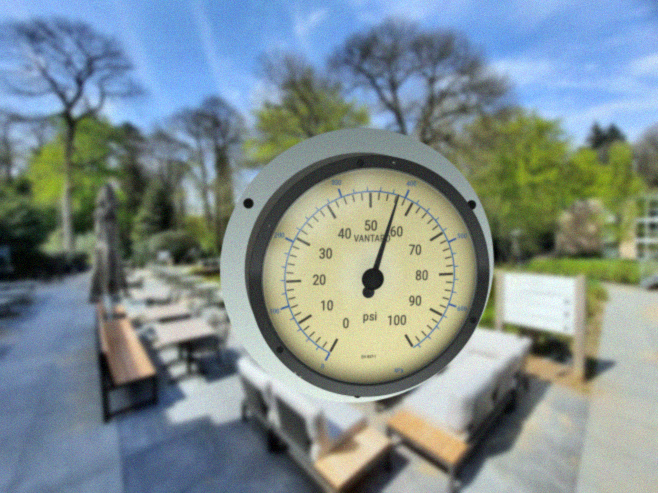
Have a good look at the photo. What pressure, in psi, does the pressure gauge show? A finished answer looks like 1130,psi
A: 56,psi
